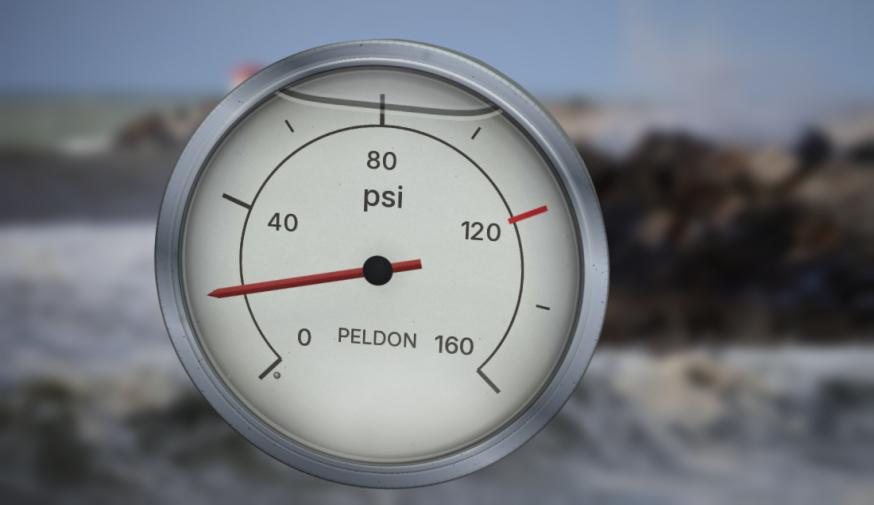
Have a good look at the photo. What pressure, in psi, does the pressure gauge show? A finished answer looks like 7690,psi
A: 20,psi
